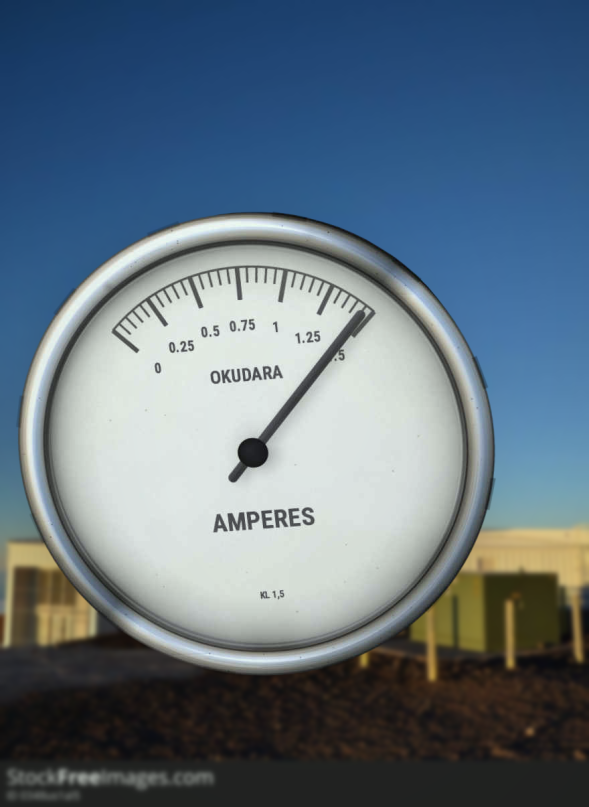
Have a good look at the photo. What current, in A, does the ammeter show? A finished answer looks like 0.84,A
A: 1.45,A
